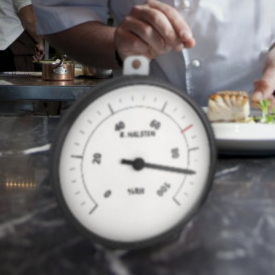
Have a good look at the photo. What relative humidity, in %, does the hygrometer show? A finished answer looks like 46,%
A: 88,%
